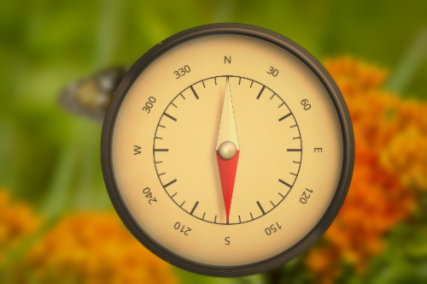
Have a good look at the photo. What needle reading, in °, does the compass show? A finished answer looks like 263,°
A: 180,°
